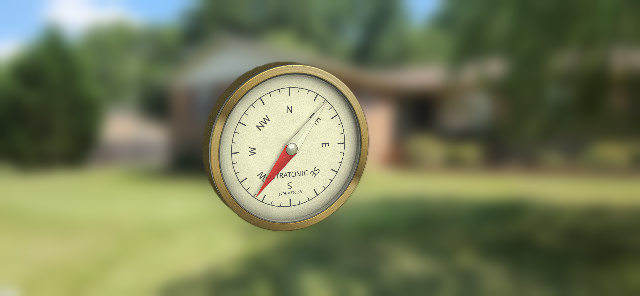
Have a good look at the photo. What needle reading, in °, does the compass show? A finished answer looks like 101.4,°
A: 220,°
